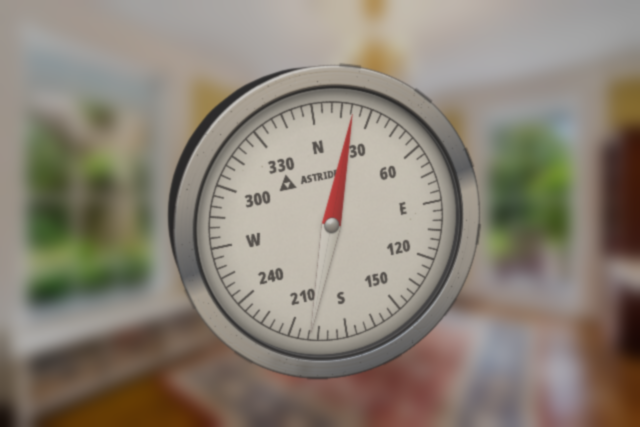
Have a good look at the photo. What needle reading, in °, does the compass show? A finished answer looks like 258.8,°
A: 20,°
